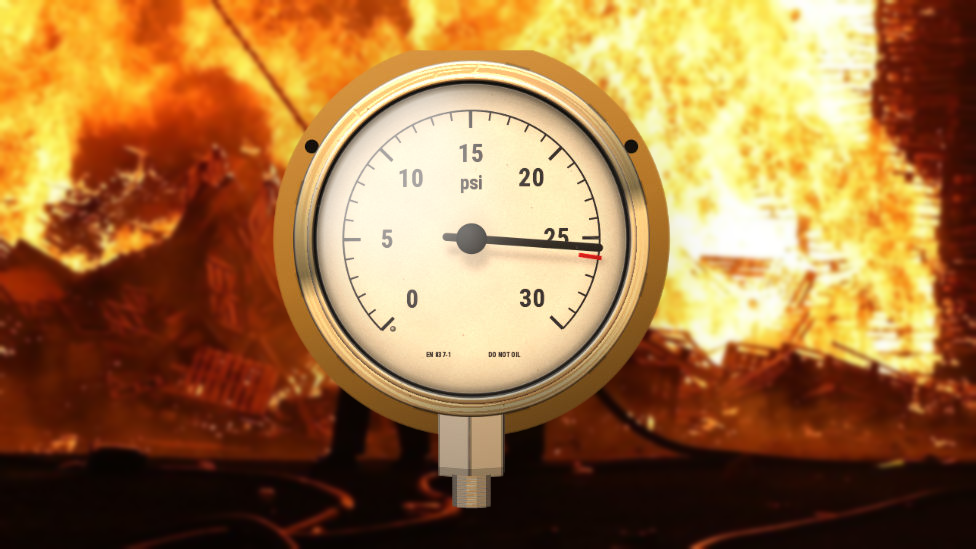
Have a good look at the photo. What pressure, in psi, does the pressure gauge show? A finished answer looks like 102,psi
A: 25.5,psi
